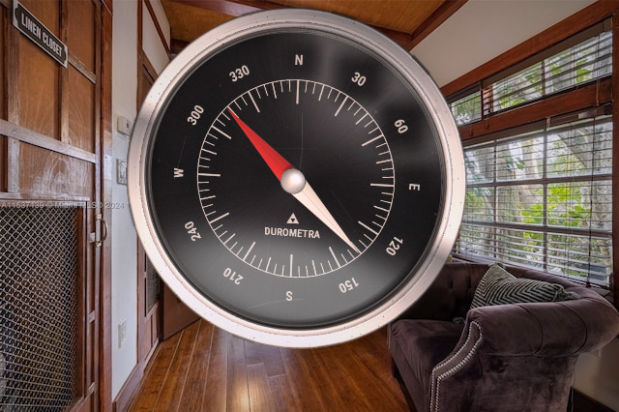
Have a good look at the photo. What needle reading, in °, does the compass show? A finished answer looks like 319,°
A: 315,°
